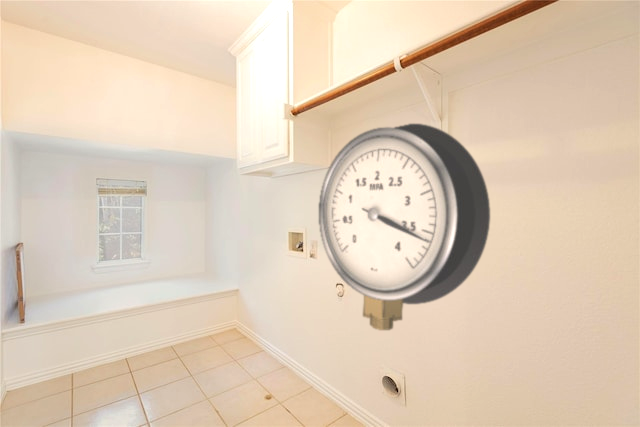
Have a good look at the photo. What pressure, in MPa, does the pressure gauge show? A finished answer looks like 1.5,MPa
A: 3.6,MPa
